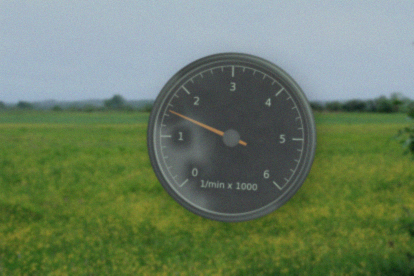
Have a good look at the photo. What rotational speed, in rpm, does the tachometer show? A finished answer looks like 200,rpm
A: 1500,rpm
